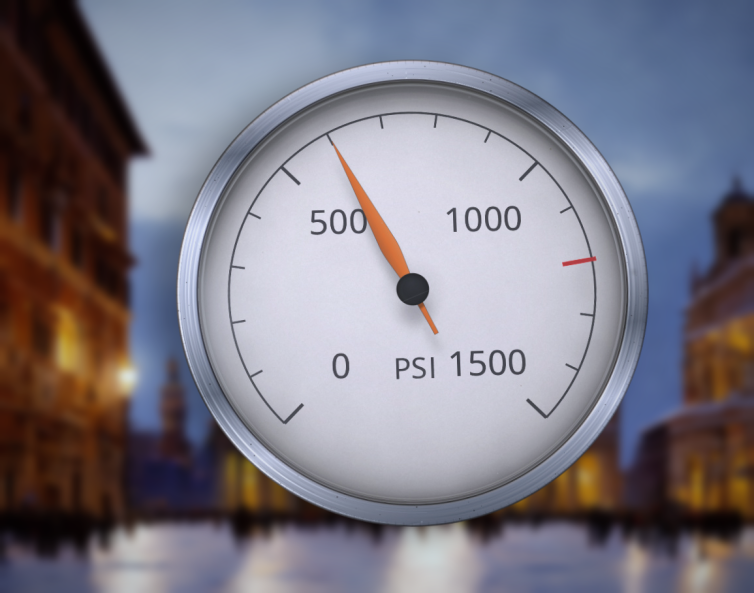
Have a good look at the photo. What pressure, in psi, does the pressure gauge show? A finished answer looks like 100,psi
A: 600,psi
